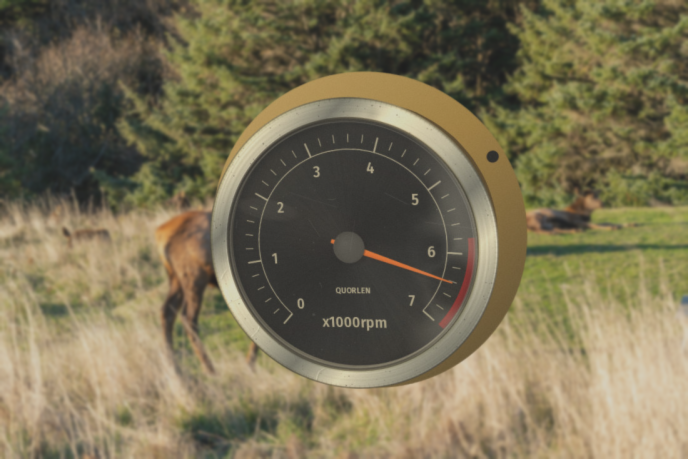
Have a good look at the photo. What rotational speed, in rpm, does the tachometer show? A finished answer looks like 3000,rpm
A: 6400,rpm
